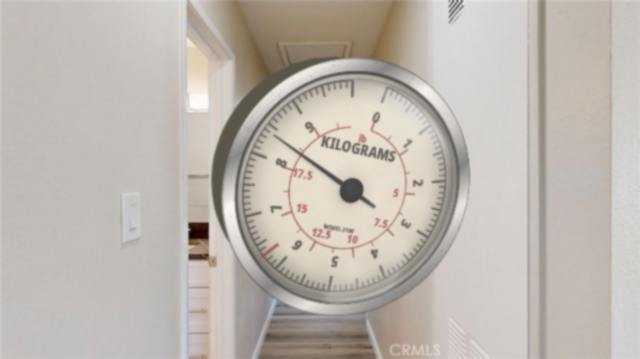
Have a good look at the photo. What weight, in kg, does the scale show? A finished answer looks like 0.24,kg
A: 8.4,kg
